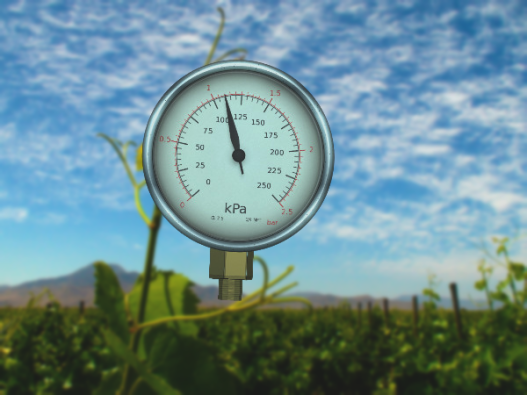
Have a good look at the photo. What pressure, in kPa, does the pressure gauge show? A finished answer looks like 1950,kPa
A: 110,kPa
